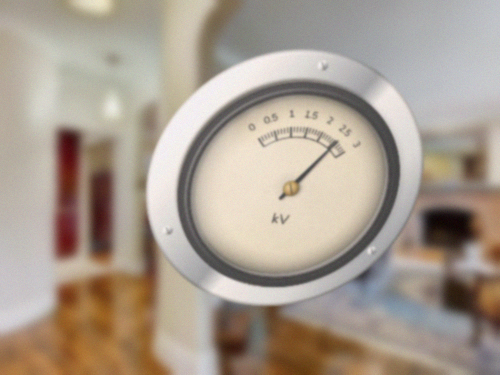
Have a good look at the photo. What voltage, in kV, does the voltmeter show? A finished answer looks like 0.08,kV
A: 2.5,kV
